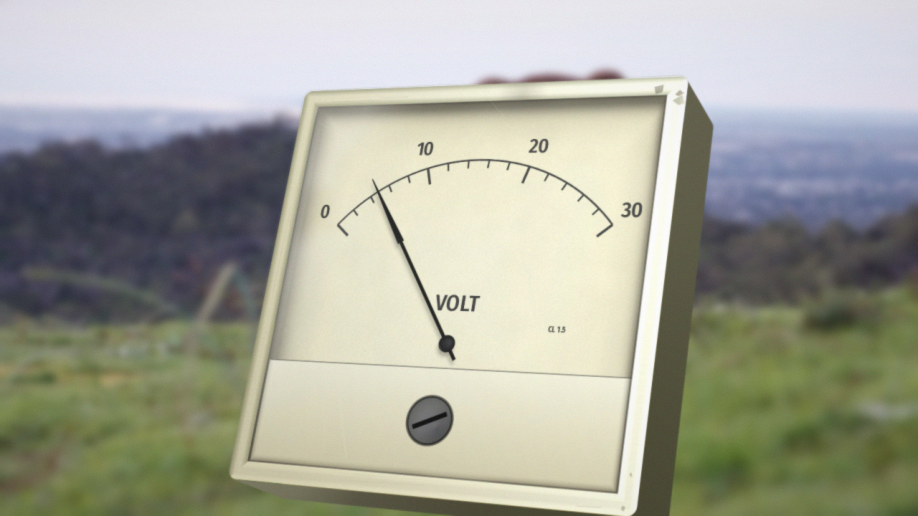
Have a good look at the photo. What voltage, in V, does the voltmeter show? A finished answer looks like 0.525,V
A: 5,V
